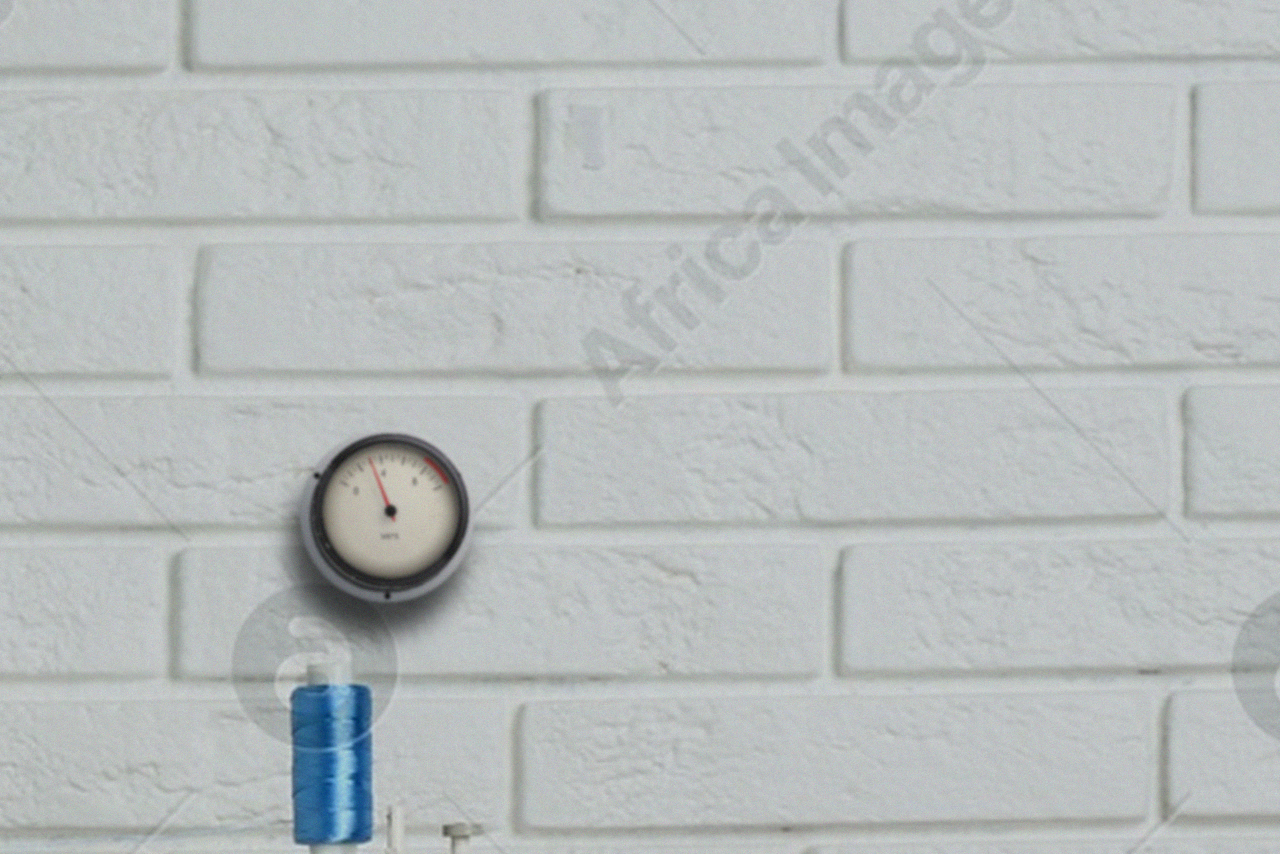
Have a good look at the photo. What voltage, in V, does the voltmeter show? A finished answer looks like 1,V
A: 3,V
